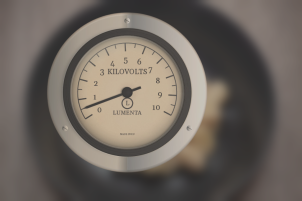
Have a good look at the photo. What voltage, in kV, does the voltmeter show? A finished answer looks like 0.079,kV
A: 0.5,kV
